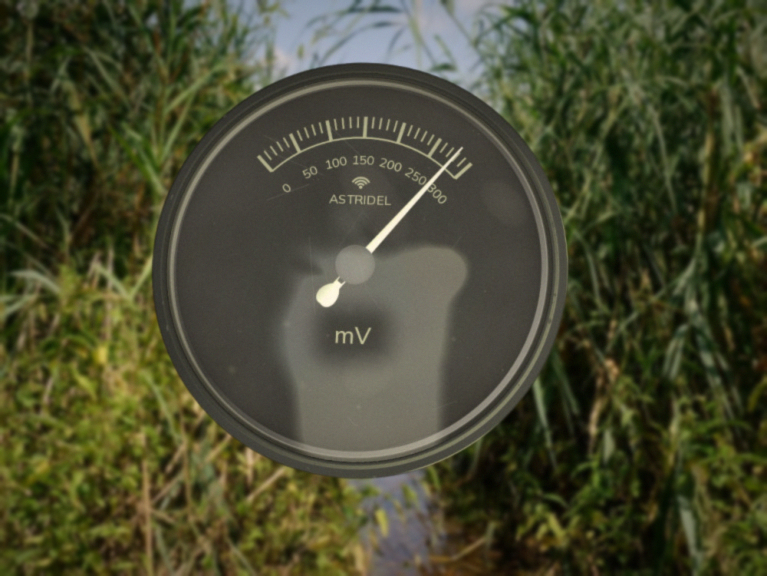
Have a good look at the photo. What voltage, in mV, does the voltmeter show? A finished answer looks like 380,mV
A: 280,mV
